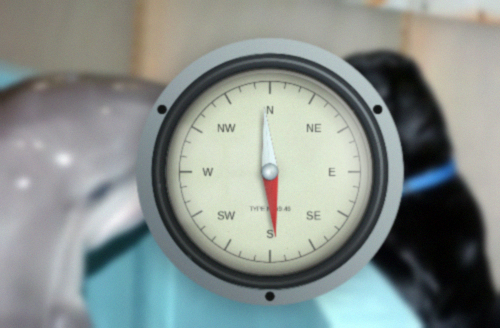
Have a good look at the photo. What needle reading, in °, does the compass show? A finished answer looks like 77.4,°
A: 175,°
